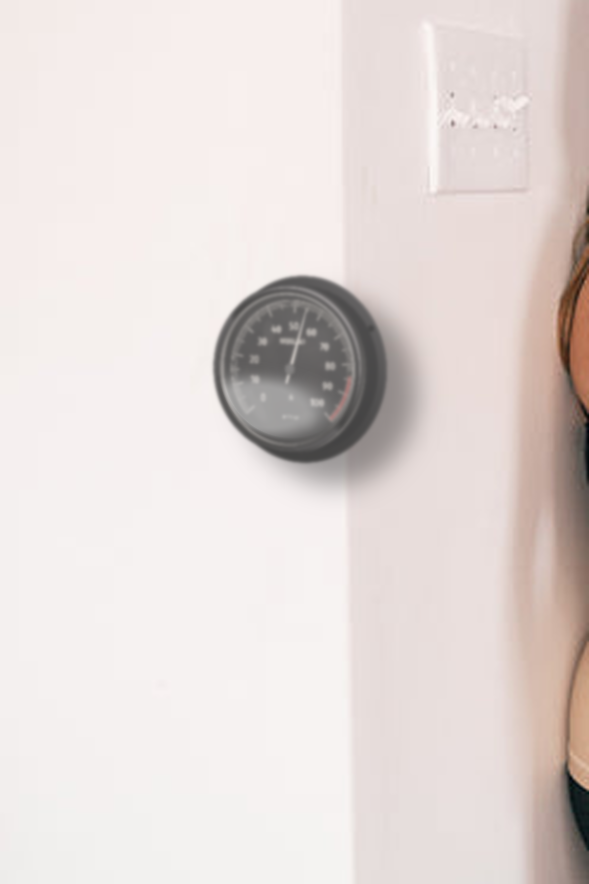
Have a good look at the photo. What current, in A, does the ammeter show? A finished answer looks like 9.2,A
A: 55,A
